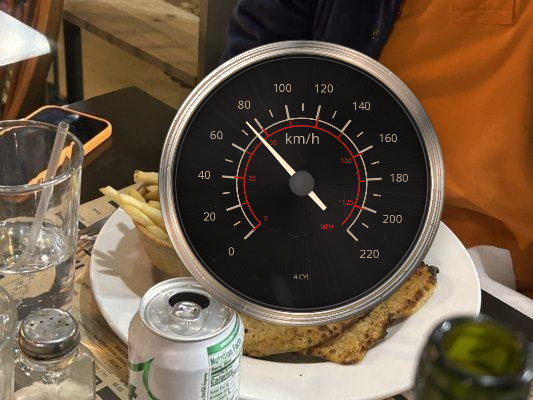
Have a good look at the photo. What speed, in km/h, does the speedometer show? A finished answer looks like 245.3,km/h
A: 75,km/h
